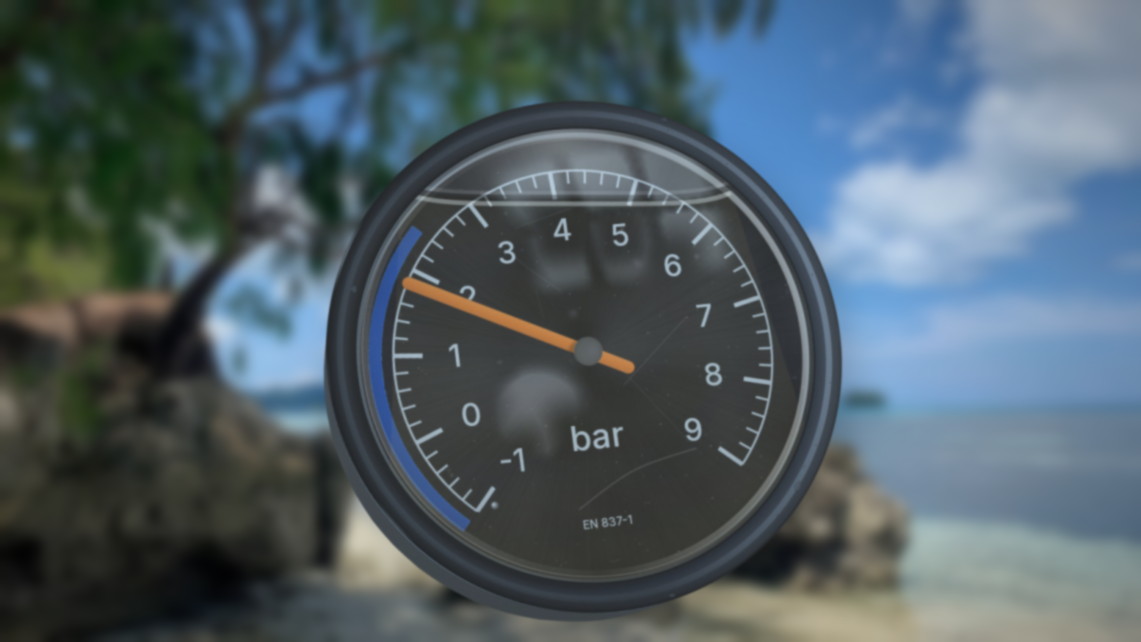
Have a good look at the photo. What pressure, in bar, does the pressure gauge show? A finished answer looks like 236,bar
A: 1.8,bar
